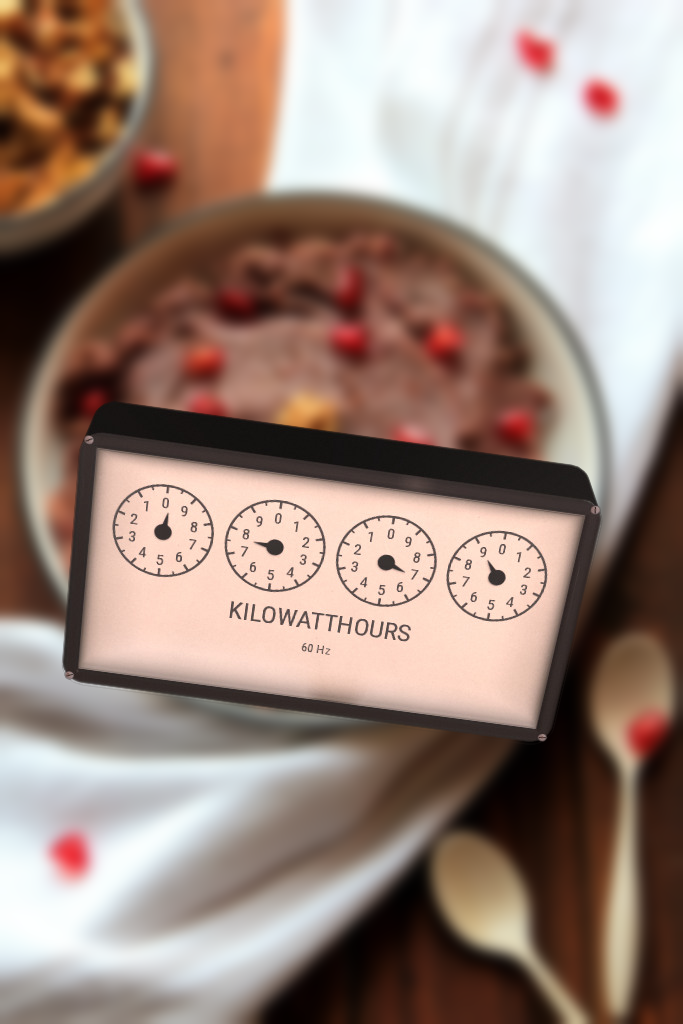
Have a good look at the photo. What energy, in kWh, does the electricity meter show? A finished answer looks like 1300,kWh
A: 9769,kWh
